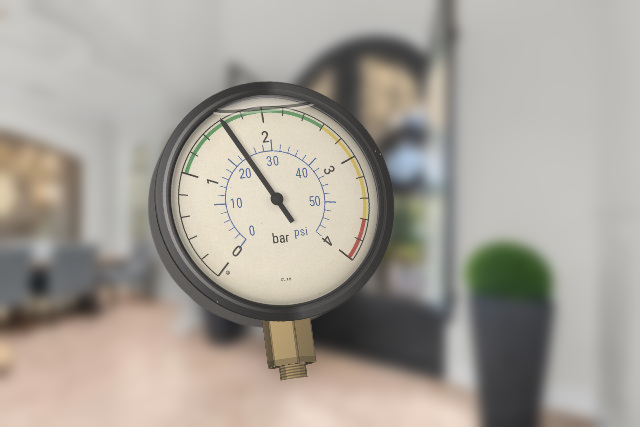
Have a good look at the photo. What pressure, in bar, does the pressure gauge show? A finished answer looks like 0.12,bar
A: 1.6,bar
